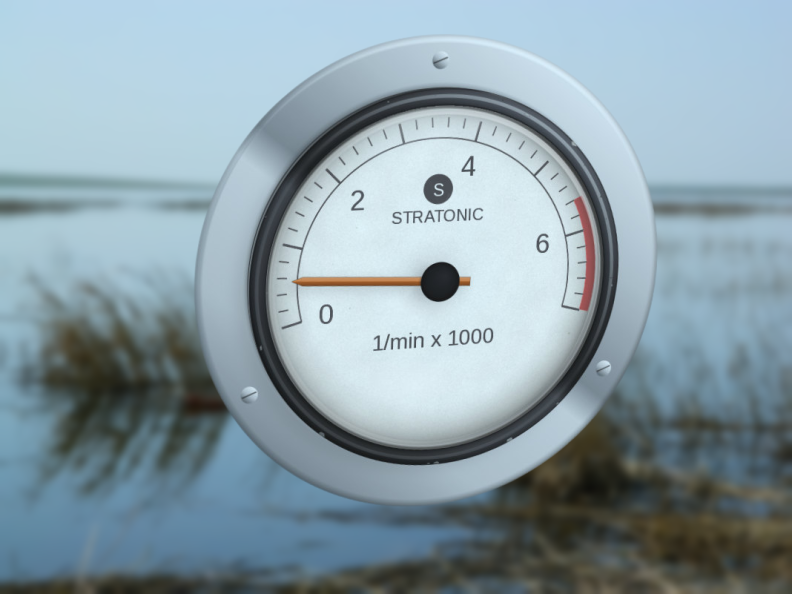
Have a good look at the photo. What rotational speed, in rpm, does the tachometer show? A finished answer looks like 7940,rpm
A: 600,rpm
